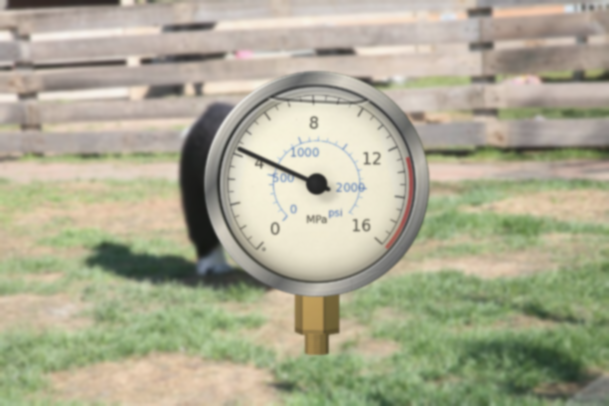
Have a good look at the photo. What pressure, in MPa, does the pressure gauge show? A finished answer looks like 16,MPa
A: 4.25,MPa
